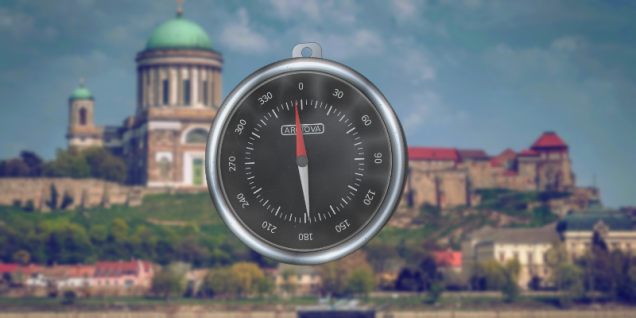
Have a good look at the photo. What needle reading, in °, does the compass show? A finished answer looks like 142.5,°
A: 355,°
